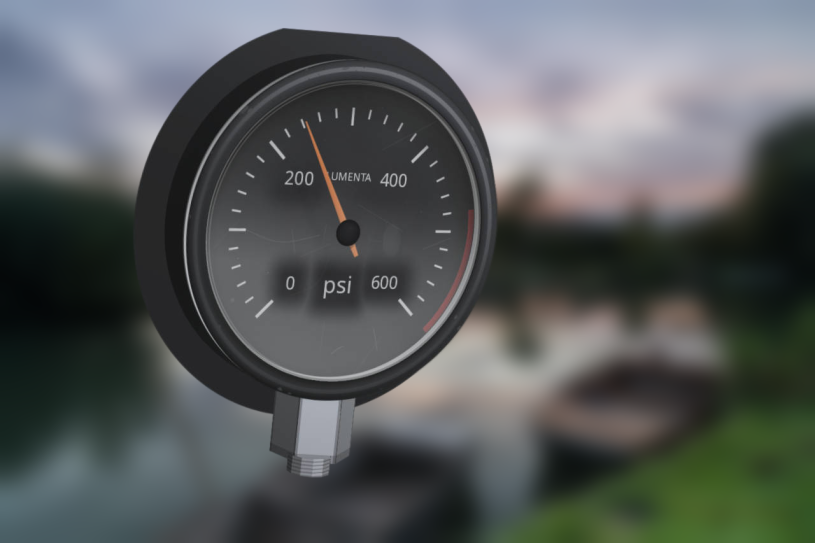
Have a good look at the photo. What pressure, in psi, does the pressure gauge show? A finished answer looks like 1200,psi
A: 240,psi
